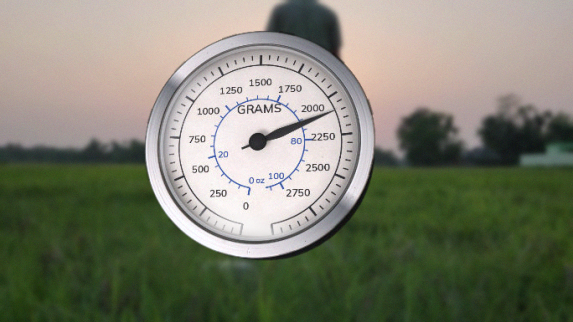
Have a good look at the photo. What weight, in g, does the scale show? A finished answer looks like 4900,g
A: 2100,g
